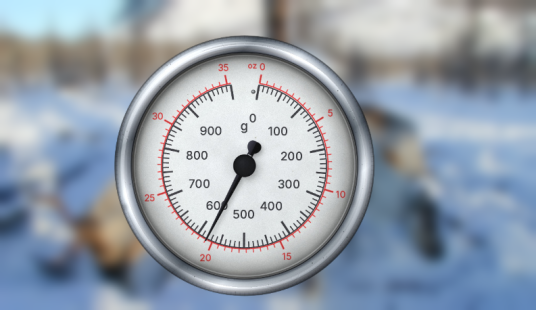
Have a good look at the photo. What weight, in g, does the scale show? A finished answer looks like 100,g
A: 580,g
